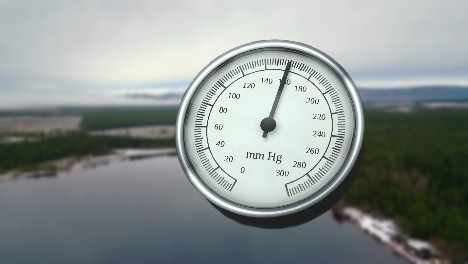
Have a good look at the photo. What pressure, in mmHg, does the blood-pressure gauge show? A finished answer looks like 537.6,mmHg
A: 160,mmHg
